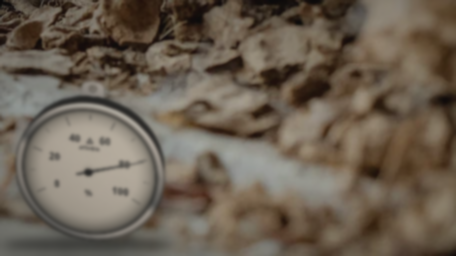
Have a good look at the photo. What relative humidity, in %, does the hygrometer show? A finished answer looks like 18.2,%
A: 80,%
